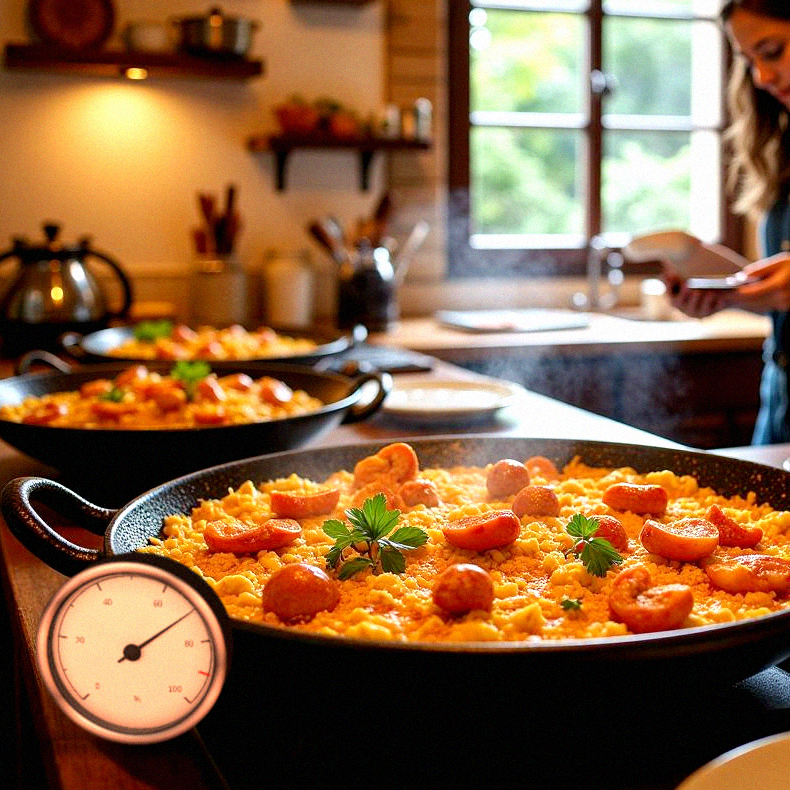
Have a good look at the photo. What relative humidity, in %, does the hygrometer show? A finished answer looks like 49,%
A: 70,%
